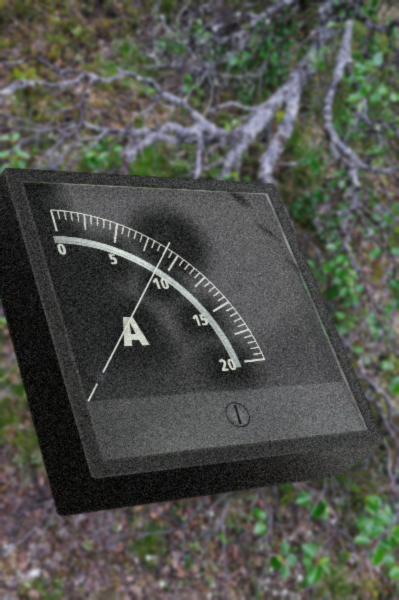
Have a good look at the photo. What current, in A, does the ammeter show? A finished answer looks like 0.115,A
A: 9,A
